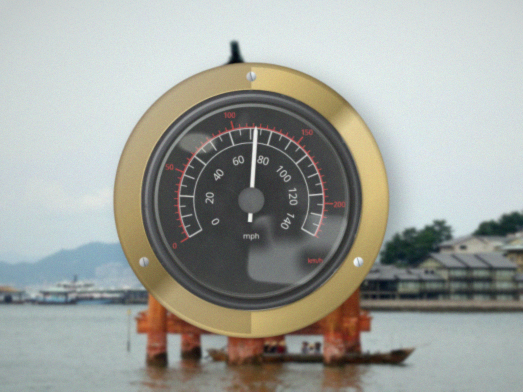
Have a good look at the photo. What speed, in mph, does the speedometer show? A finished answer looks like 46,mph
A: 72.5,mph
